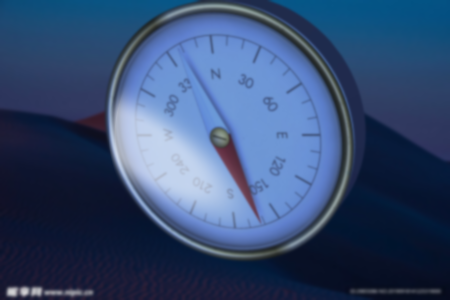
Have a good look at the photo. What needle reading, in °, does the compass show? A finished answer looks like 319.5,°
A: 160,°
